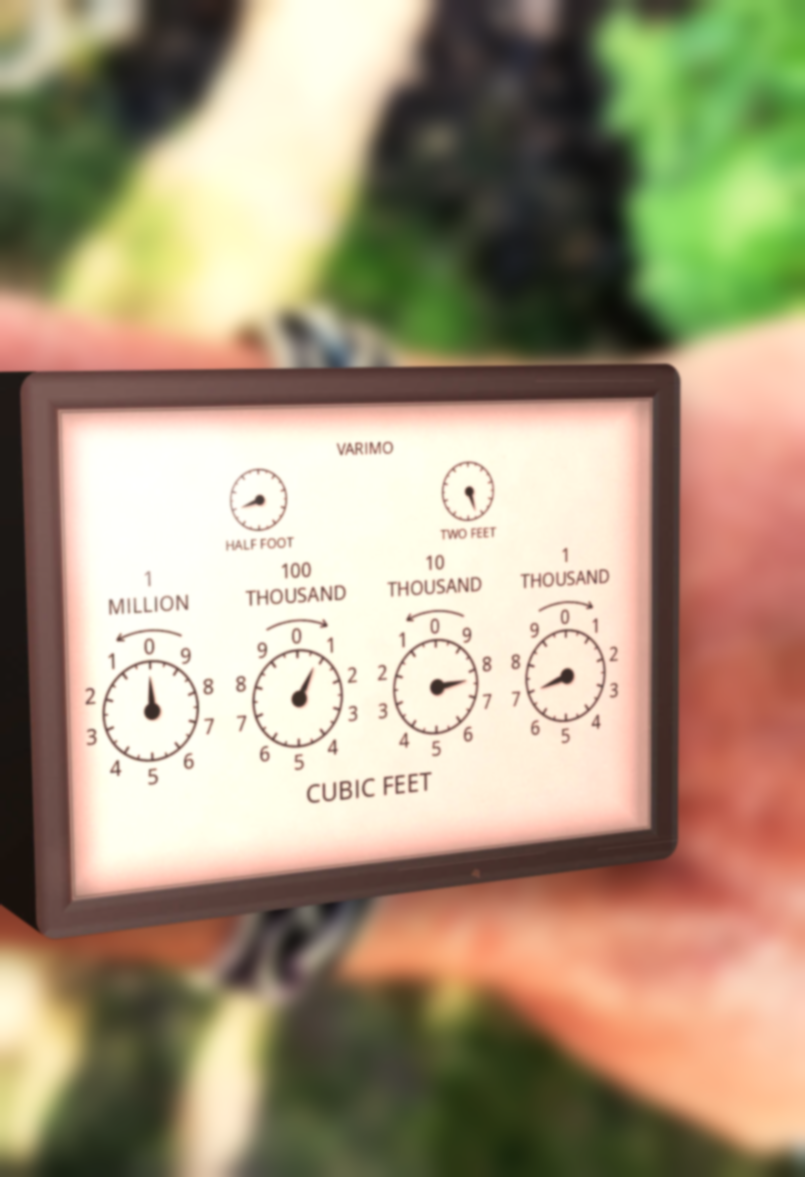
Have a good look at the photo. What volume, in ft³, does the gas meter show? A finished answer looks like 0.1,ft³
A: 7700,ft³
